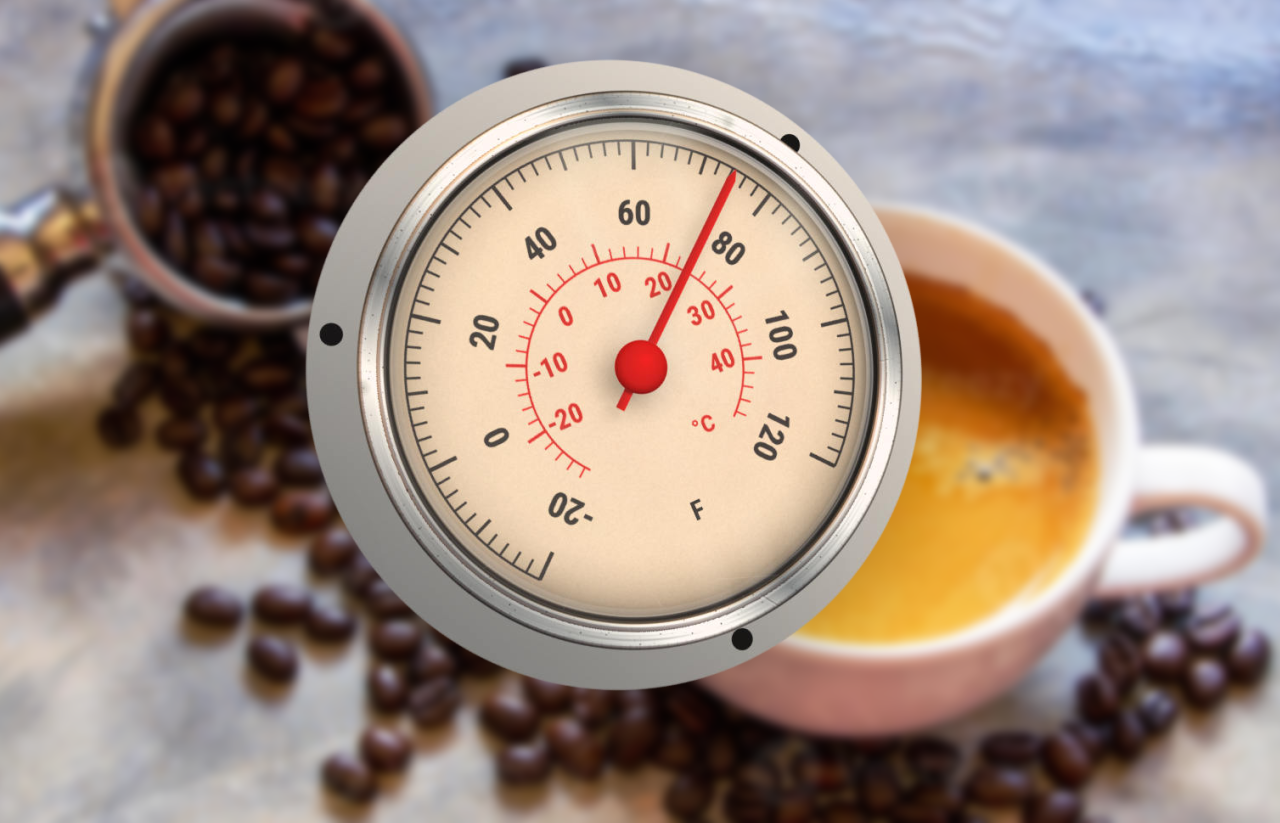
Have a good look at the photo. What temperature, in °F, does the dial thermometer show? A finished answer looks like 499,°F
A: 74,°F
